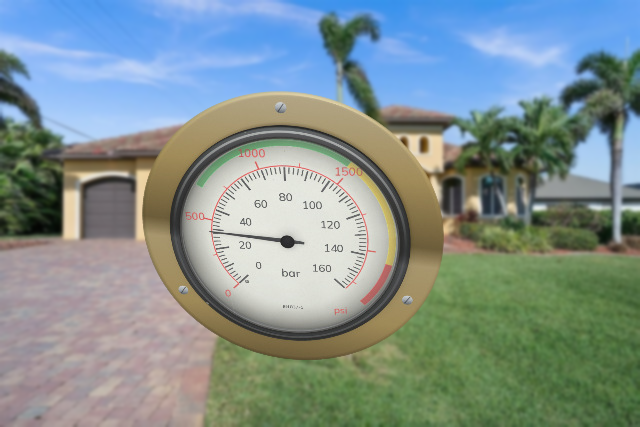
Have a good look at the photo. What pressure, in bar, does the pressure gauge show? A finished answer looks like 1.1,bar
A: 30,bar
